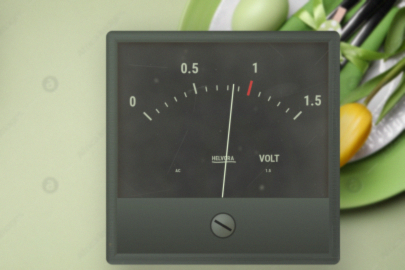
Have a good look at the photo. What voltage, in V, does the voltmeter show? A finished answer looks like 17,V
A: 0.85,V
